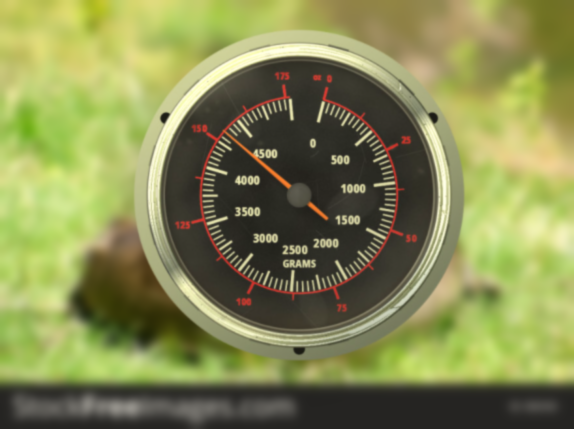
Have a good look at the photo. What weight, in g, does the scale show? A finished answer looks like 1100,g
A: 4350,g
